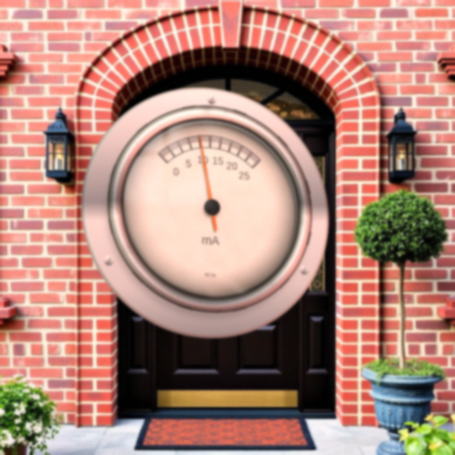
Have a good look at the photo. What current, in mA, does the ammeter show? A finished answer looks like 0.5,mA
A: 10,mA
